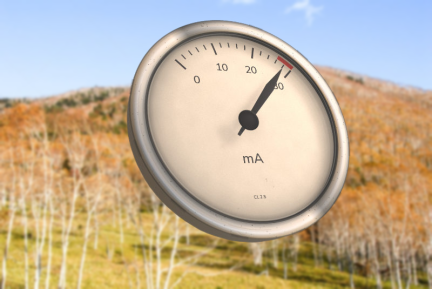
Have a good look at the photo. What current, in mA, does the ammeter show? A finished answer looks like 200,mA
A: 28,mA
